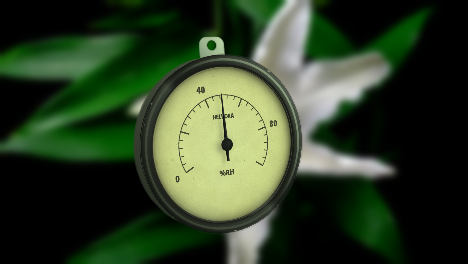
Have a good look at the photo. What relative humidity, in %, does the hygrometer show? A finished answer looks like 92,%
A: 48,%
